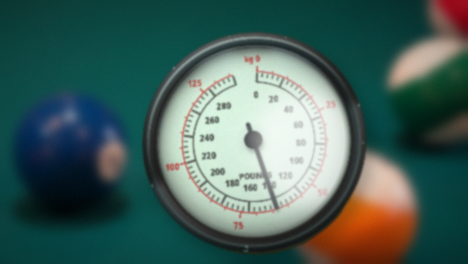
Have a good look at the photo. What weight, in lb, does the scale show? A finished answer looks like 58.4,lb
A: 140,lb
